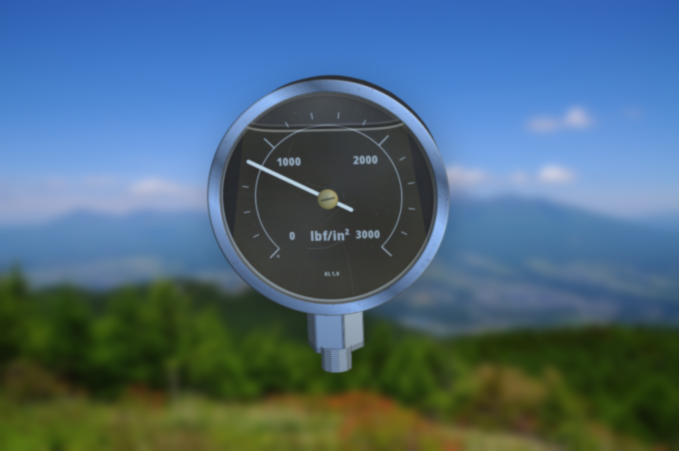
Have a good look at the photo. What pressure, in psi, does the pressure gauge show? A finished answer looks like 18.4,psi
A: 800,psi
